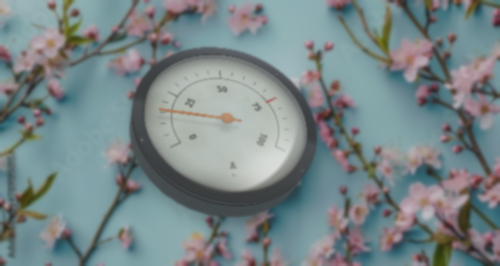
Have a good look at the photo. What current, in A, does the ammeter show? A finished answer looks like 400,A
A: 15,A
